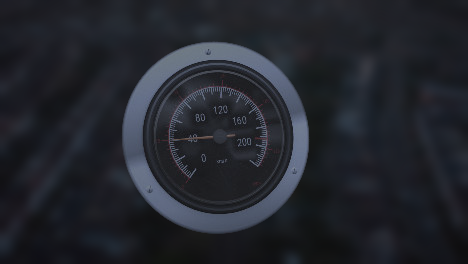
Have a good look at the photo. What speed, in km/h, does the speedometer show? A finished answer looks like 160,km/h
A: 40,km/h
